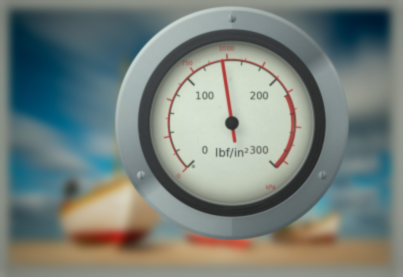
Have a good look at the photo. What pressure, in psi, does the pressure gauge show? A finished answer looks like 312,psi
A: 140,psi
